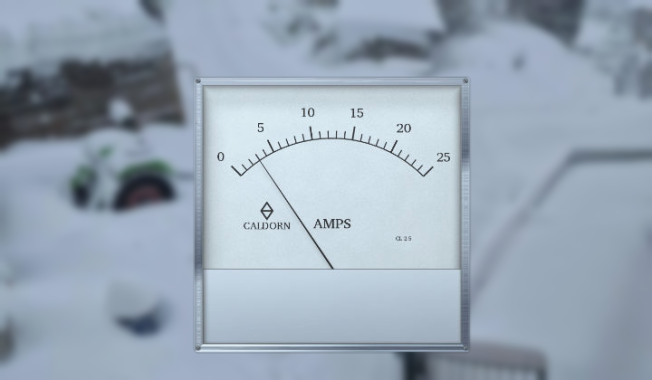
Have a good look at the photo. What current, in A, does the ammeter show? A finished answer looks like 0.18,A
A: 3,A
